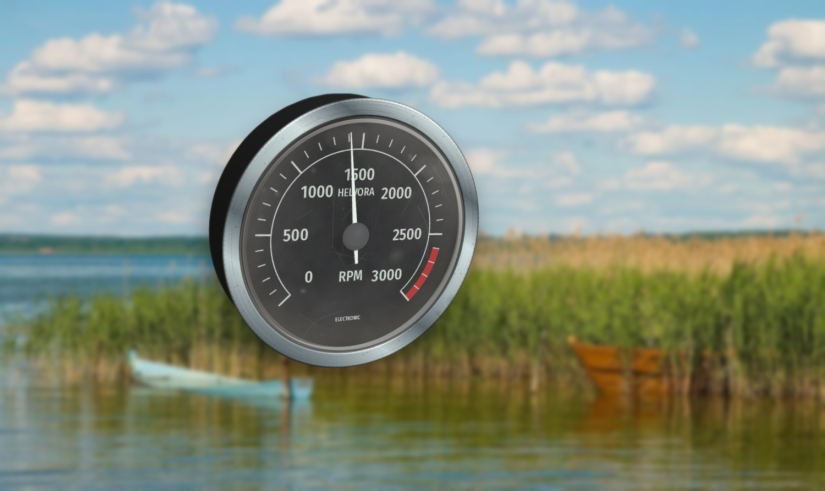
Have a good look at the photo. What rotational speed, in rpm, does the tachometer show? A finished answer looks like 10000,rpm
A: 1400,rpm
